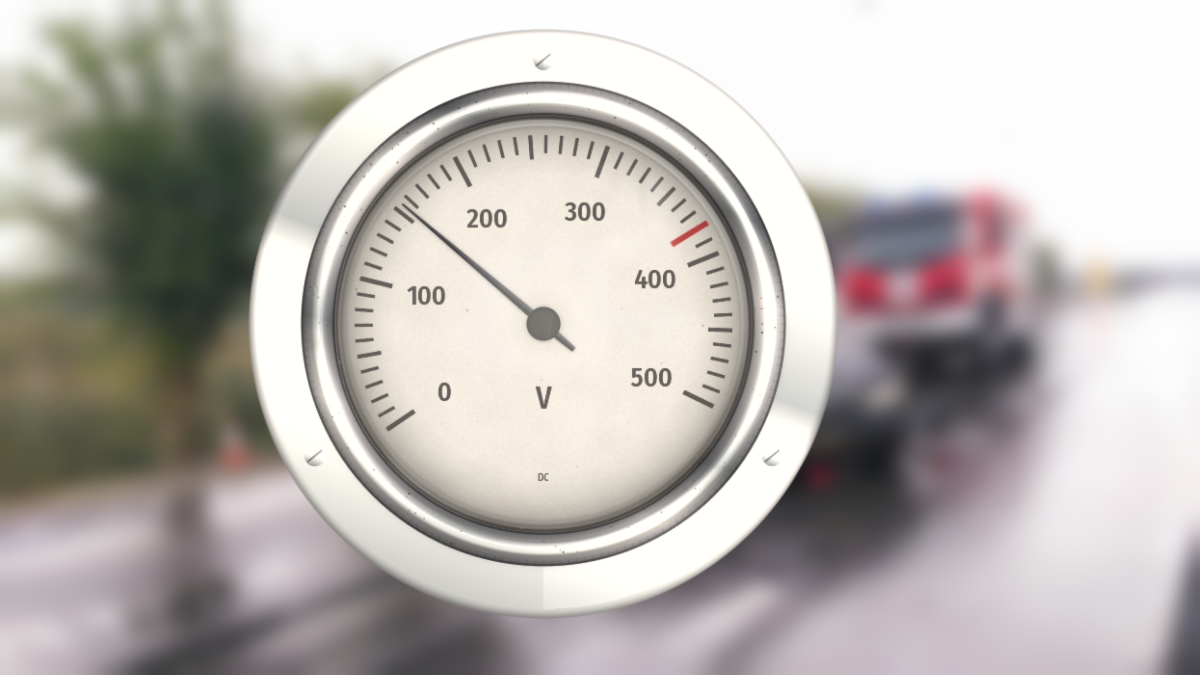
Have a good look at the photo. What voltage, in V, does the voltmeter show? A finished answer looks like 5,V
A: 155,V
